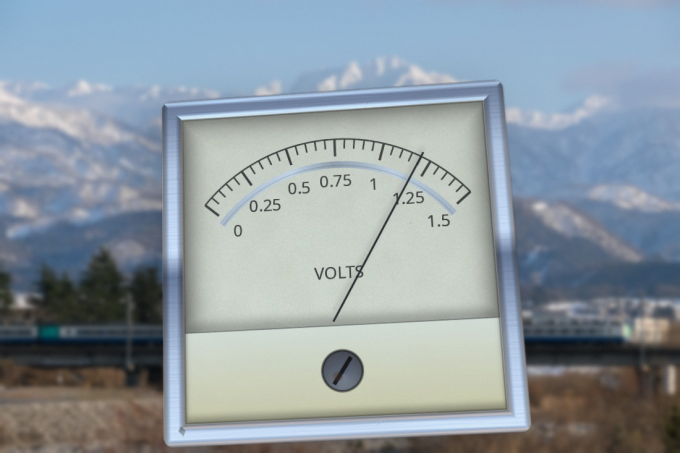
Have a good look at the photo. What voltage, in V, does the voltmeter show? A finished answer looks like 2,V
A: 1.2,V
